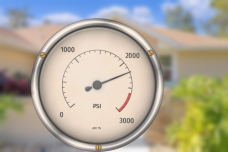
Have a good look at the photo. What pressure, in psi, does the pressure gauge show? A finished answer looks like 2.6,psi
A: 2200,psi
